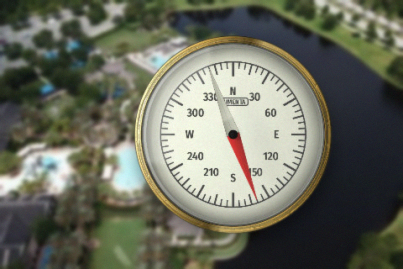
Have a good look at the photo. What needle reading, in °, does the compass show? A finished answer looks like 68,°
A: 160,°
